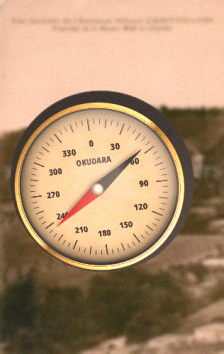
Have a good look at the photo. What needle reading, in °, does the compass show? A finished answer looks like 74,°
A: 235,°
